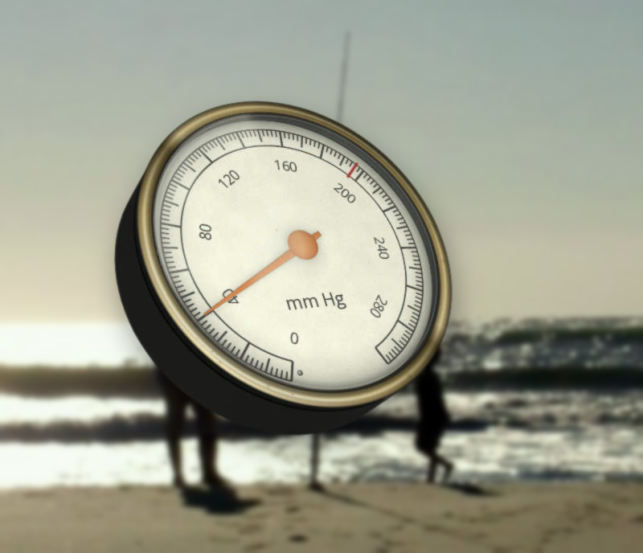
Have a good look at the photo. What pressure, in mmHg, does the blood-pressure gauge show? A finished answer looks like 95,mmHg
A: 40,mmHg
